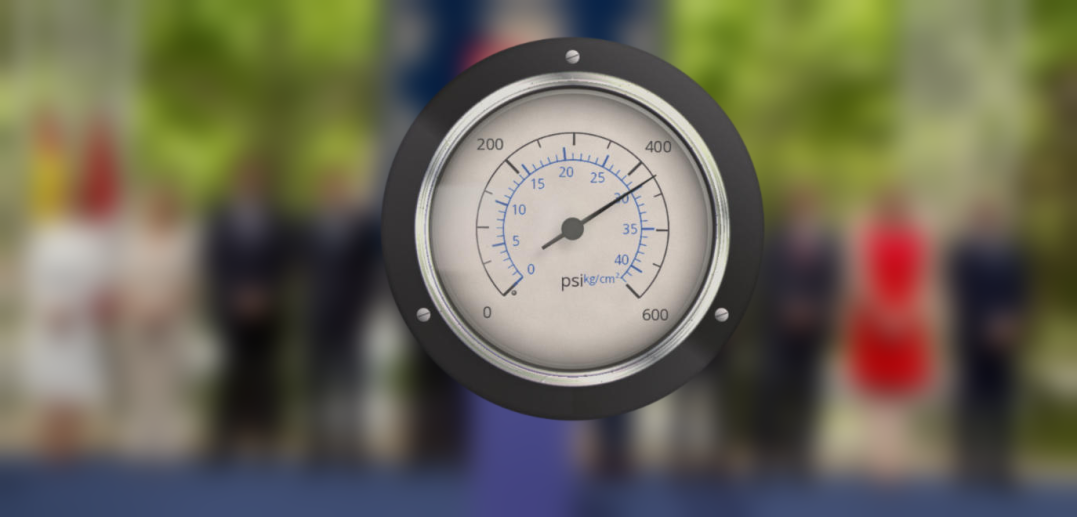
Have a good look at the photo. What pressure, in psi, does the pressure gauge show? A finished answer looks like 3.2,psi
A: 425,psi
